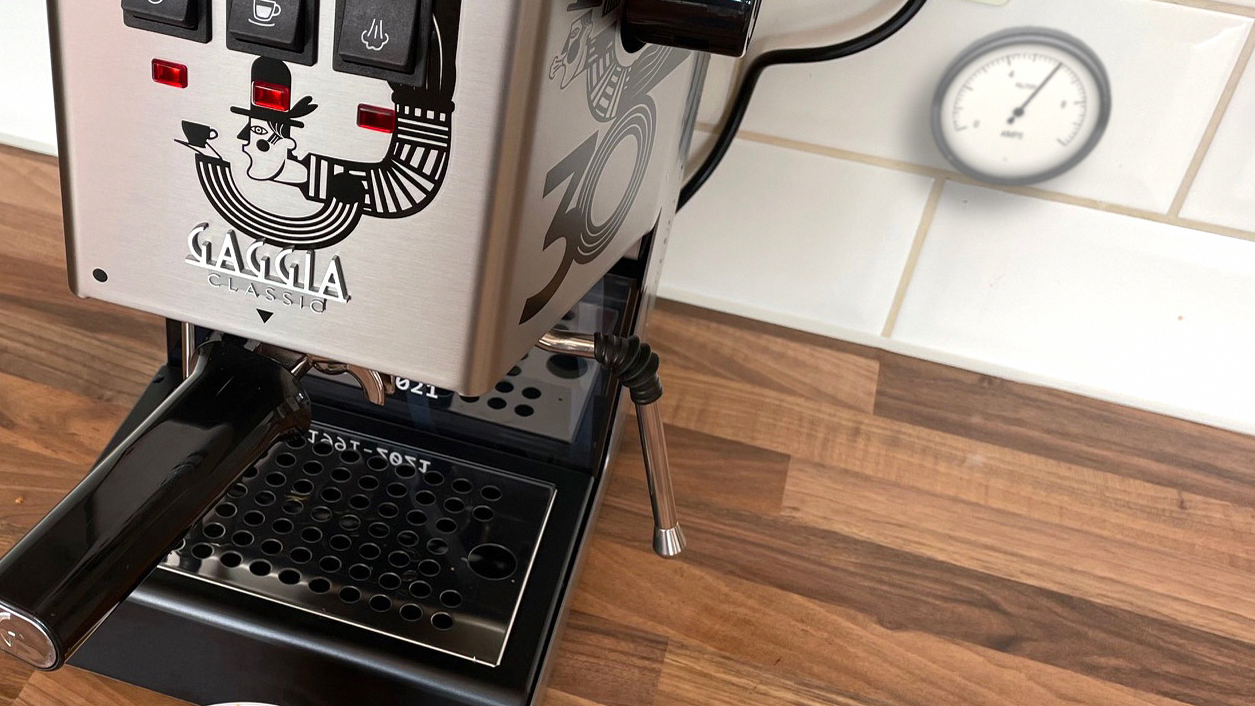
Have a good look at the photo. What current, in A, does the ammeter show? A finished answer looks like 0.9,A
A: 6,A
